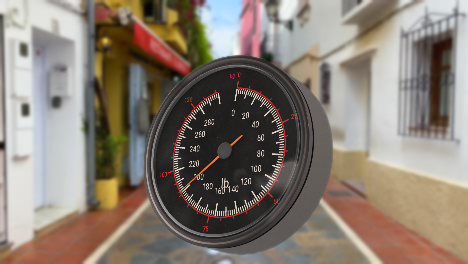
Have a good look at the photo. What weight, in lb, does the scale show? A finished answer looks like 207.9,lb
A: 200,lb
